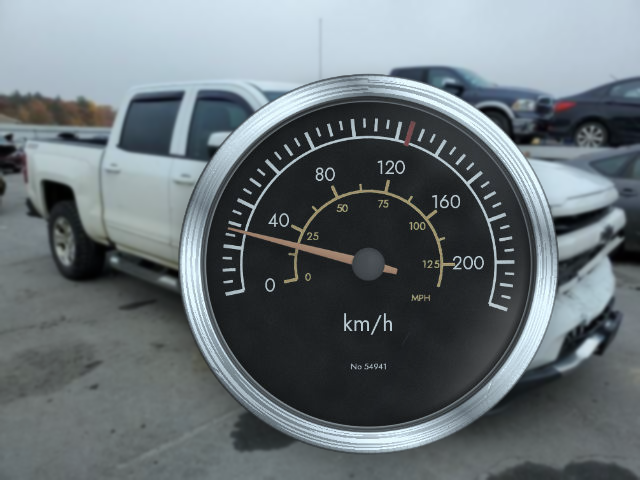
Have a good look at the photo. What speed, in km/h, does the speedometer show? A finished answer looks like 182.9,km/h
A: 27.5,km/h
